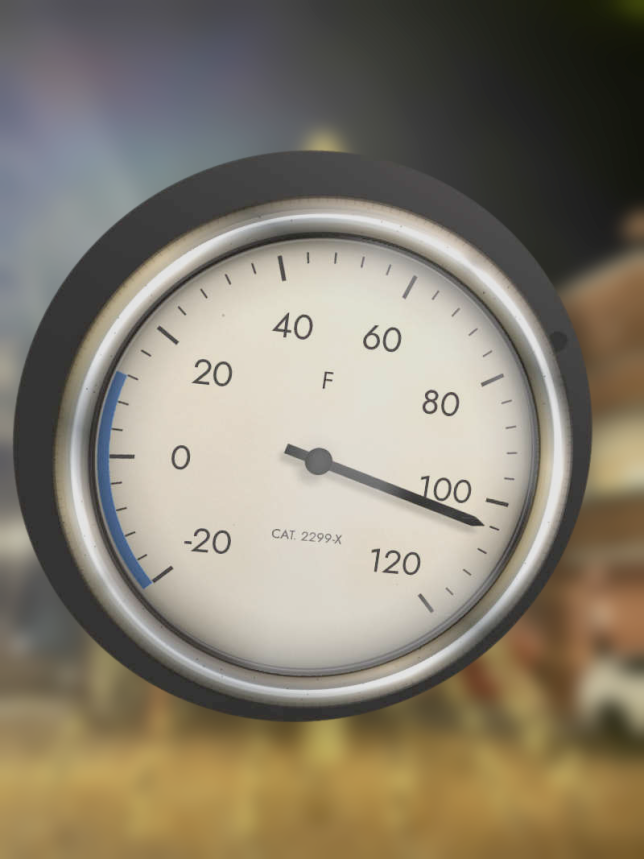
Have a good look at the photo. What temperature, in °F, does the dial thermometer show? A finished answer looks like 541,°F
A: 104,°F
